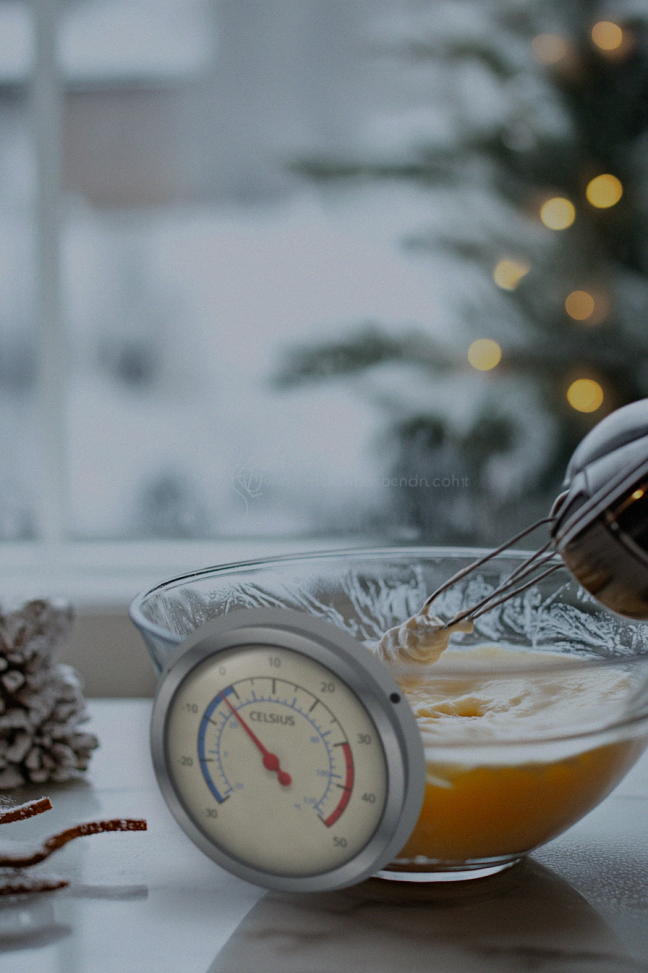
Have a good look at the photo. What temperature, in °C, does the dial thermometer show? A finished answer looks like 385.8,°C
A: -2.5,°C
